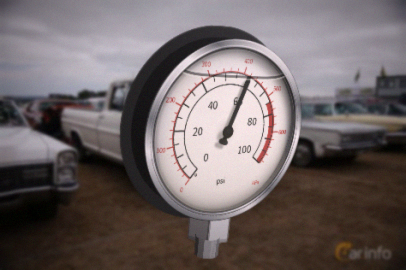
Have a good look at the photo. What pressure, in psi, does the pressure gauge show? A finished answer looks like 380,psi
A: 60,psi
